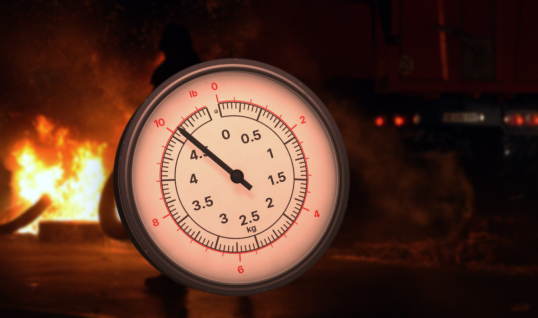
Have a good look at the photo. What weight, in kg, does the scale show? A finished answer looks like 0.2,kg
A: 4.6,kg
